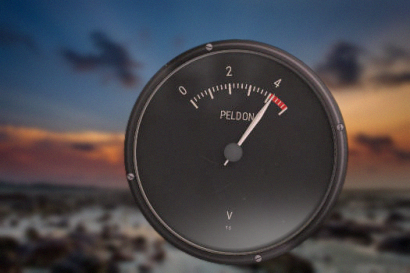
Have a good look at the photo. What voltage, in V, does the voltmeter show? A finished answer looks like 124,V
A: 4.2,V
